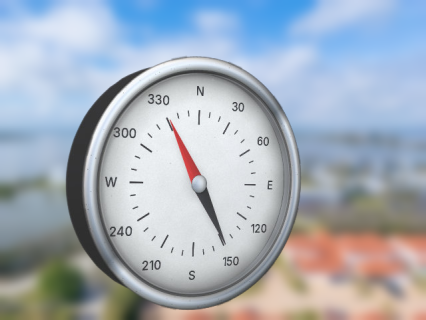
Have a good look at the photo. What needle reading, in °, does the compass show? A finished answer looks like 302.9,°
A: 330,°
